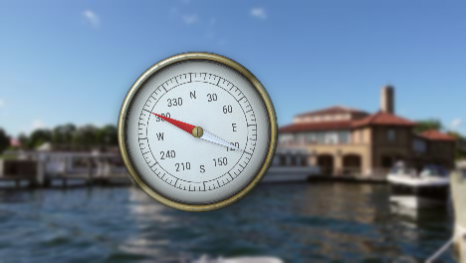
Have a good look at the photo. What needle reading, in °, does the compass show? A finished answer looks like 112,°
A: 300,°
